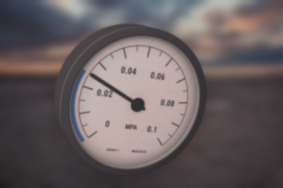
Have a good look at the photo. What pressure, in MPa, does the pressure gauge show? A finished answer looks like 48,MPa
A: 0.025,MPa
